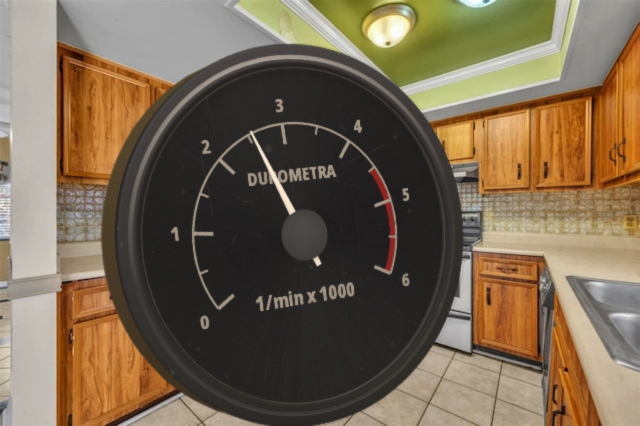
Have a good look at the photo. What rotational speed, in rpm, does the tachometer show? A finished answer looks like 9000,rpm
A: 2500,rpm
